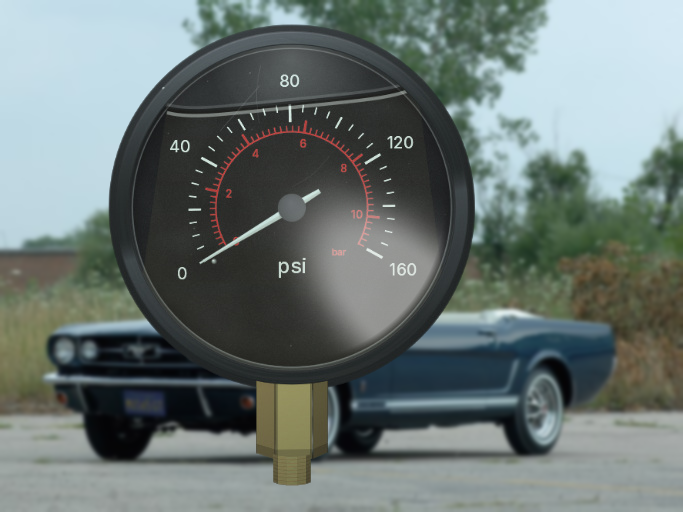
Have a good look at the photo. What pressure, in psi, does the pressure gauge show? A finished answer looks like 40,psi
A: 0,psi
